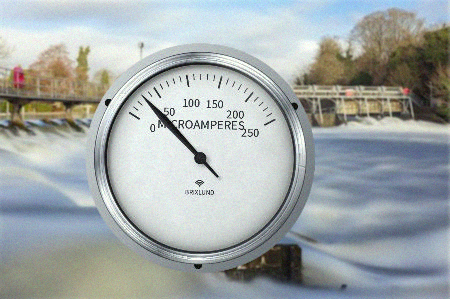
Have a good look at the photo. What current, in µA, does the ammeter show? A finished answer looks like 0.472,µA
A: 30,µA
